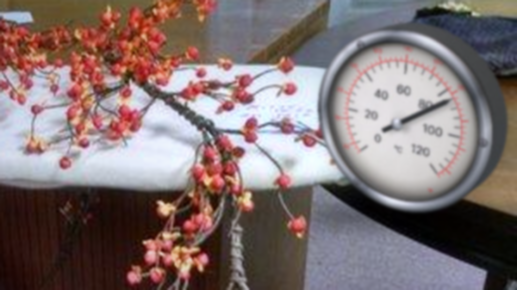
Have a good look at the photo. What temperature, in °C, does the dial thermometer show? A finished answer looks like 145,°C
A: 84,°C
